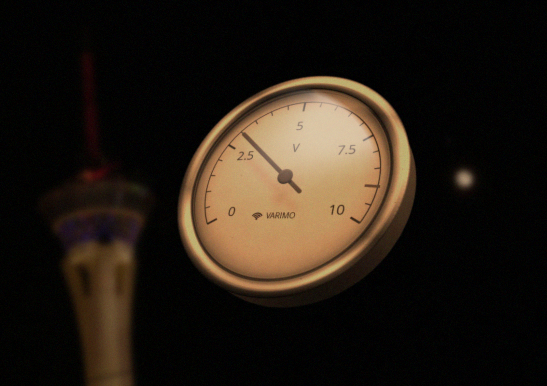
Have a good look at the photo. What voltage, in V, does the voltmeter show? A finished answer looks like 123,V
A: 3,V
